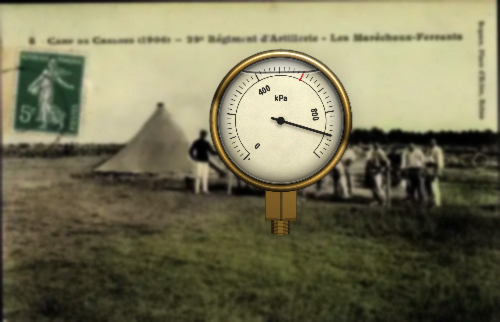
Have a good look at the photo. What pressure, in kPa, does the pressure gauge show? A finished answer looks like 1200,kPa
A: 900,kPa
